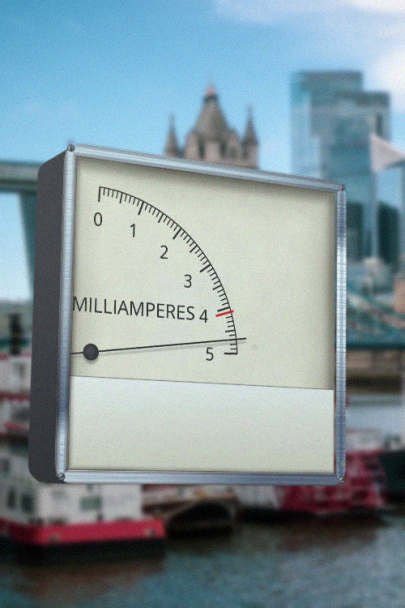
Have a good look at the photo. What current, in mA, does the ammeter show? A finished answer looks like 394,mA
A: 4.7,mA
